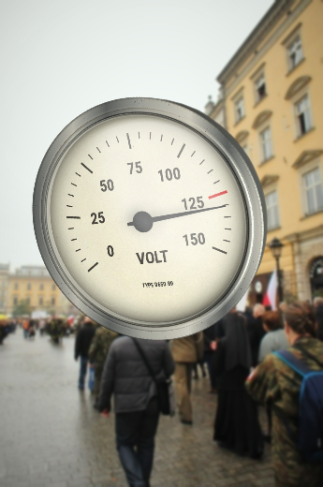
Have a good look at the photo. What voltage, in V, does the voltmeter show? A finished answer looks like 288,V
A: 130,V
